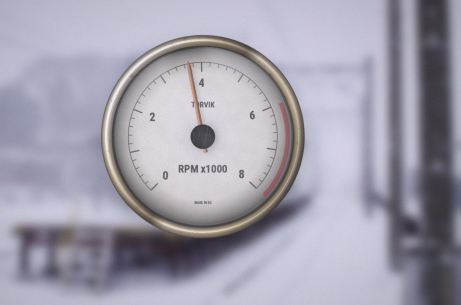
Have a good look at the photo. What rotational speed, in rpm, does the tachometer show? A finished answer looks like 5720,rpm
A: 3700,rpm
